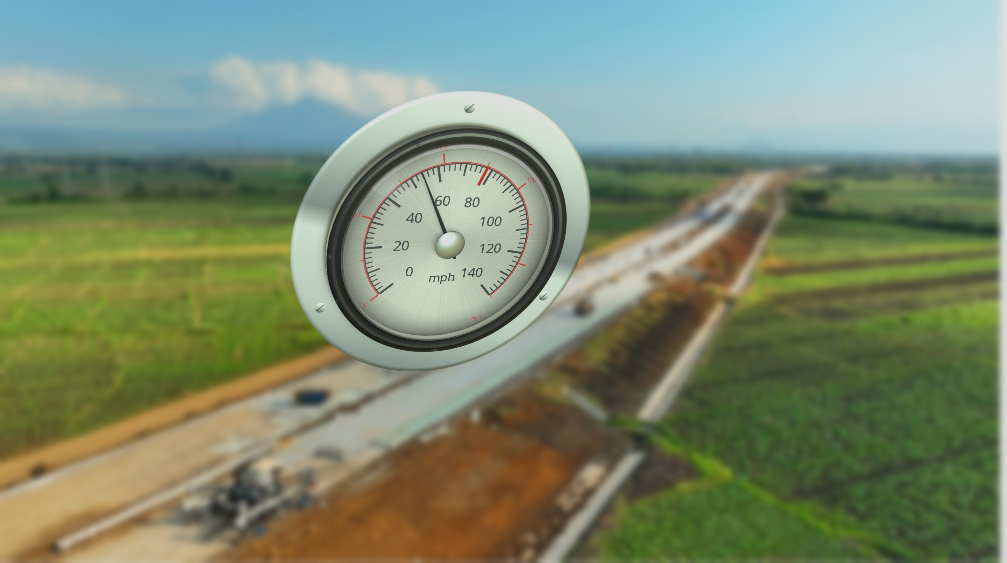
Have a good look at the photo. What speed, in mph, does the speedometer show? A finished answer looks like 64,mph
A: 54,mph
